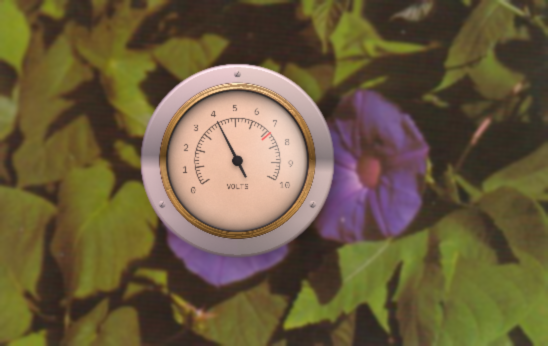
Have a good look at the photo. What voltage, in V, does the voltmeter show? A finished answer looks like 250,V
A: 4,V
